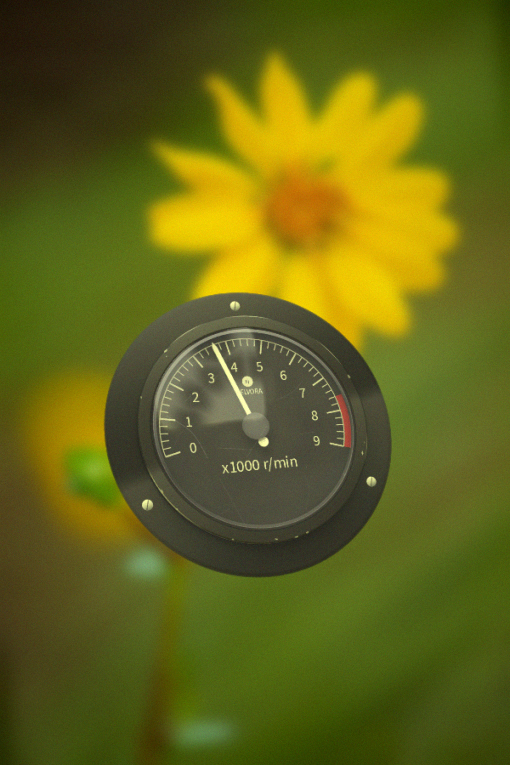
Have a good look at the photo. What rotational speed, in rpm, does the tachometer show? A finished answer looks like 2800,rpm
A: 3600,rpm
